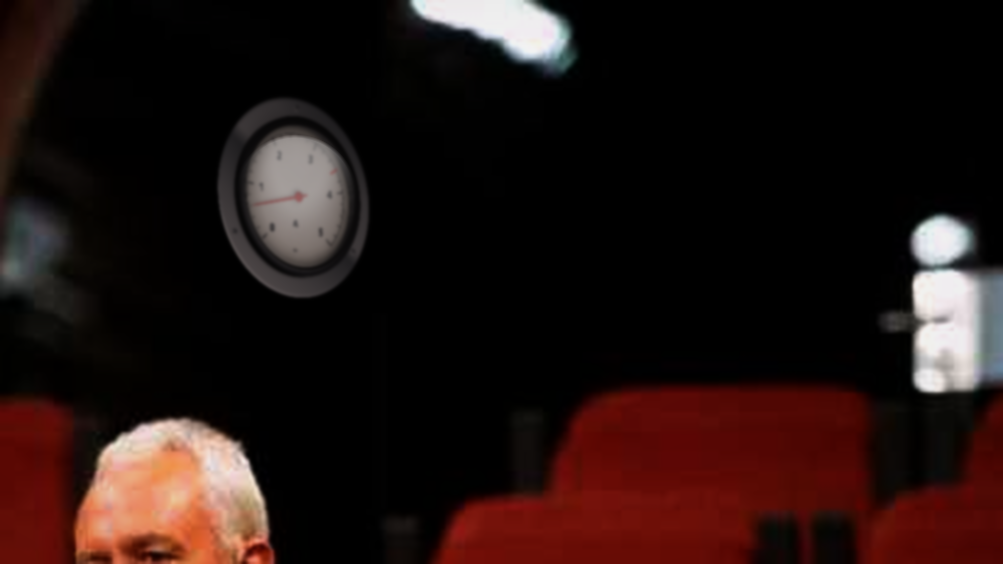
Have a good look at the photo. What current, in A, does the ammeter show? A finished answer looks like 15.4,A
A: 0.6,A
